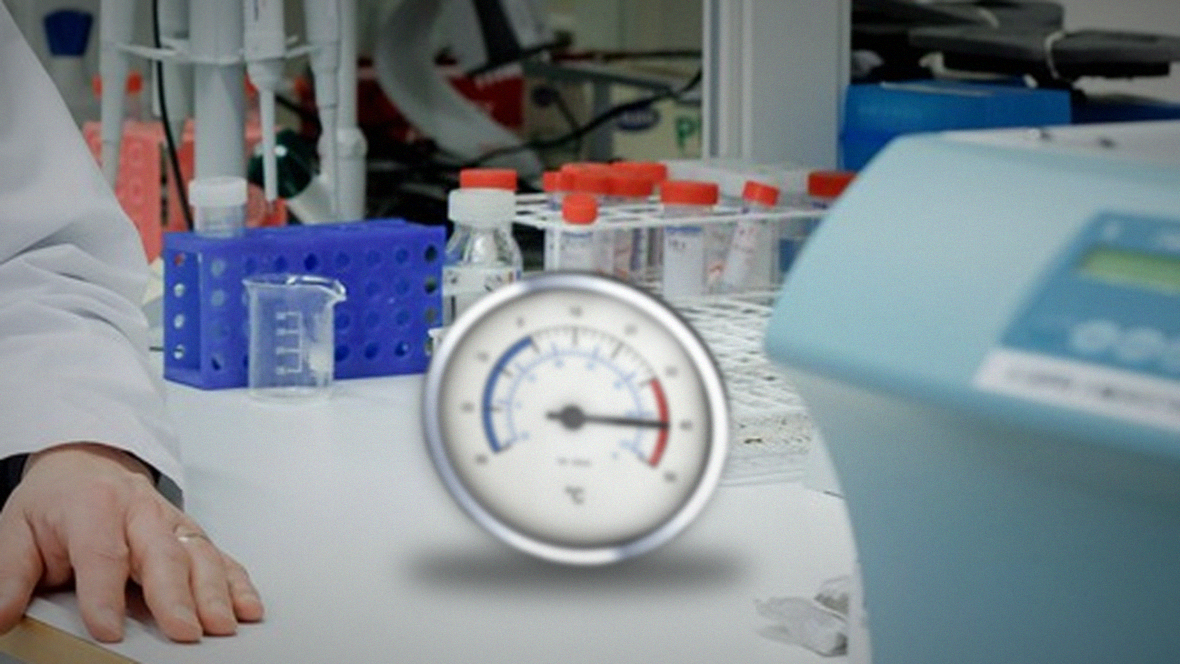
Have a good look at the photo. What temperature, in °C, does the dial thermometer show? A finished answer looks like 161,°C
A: 40,°C
